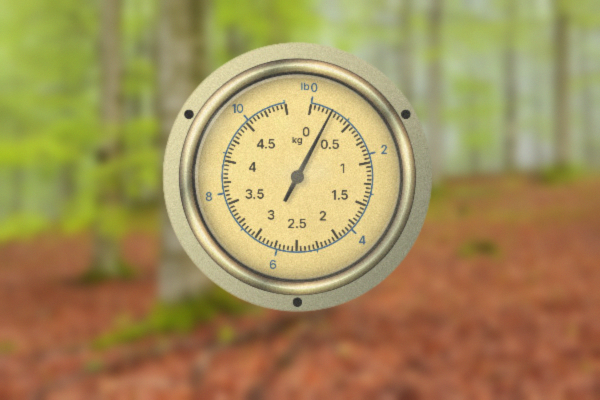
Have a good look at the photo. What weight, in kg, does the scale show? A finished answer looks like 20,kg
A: 0.25,kg
